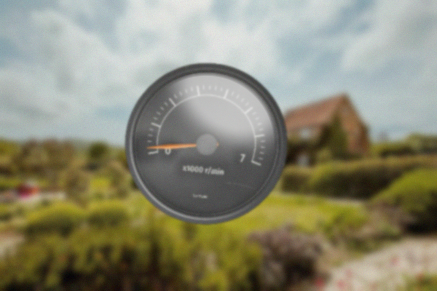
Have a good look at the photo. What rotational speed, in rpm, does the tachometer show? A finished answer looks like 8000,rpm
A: 200,rpm
